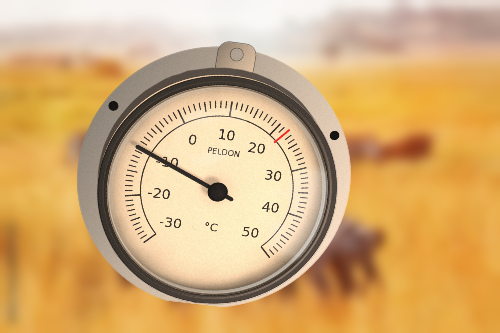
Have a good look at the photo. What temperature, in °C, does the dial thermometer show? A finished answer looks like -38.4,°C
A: -10,°C
